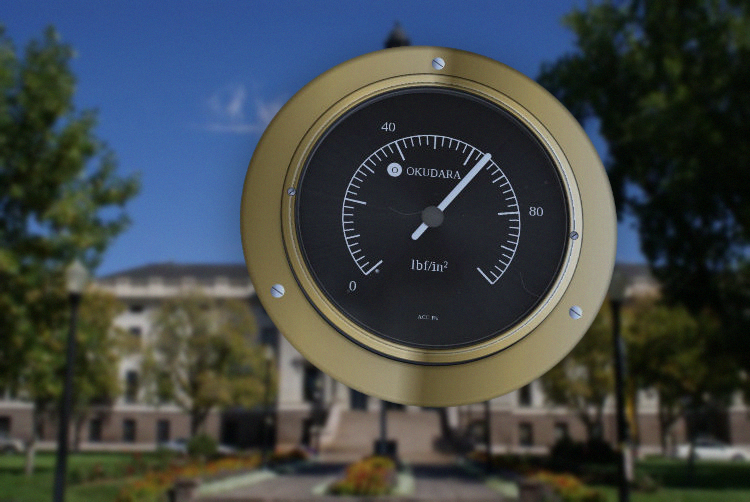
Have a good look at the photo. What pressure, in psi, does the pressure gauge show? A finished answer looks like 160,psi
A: 64,psi
